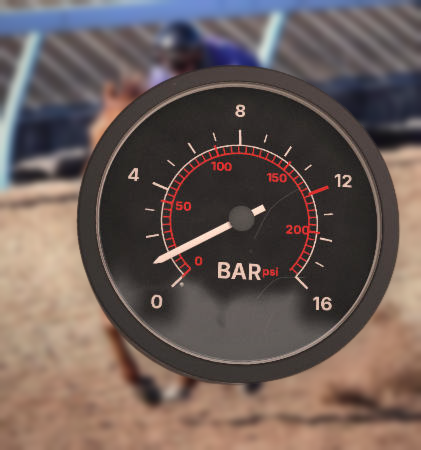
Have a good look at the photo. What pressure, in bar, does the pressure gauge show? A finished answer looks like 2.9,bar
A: 1,bar
